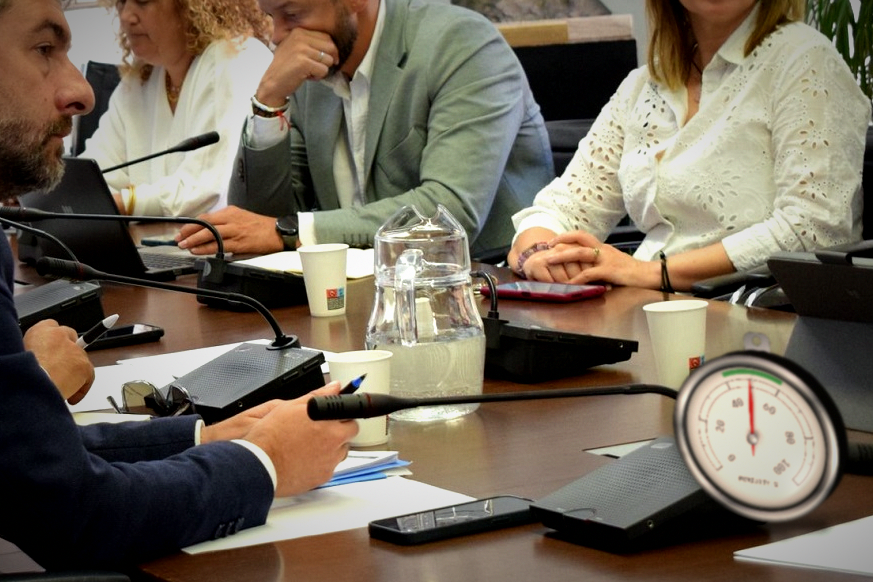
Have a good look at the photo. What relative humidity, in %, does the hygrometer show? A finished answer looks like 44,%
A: 50,%
